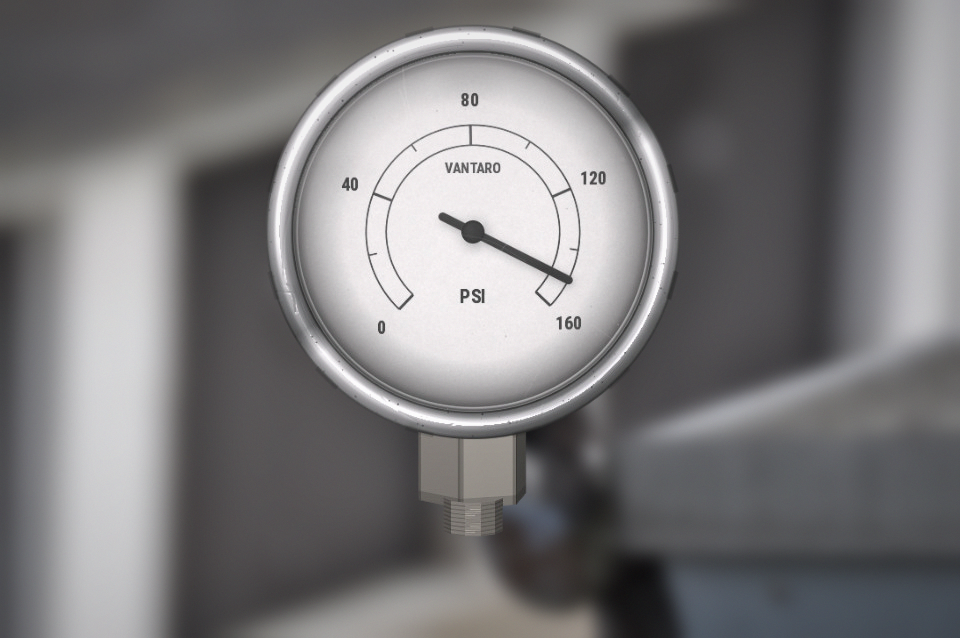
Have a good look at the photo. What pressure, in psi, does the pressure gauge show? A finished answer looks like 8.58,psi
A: 150,psi
